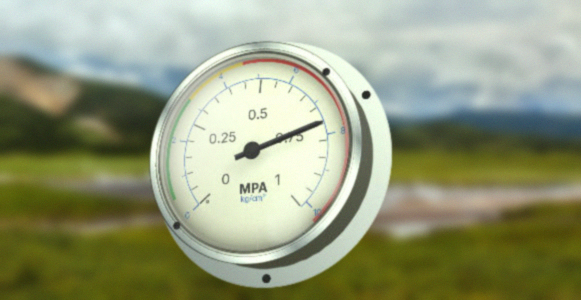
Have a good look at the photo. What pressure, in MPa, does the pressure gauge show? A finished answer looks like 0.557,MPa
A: 0.75,MPa
